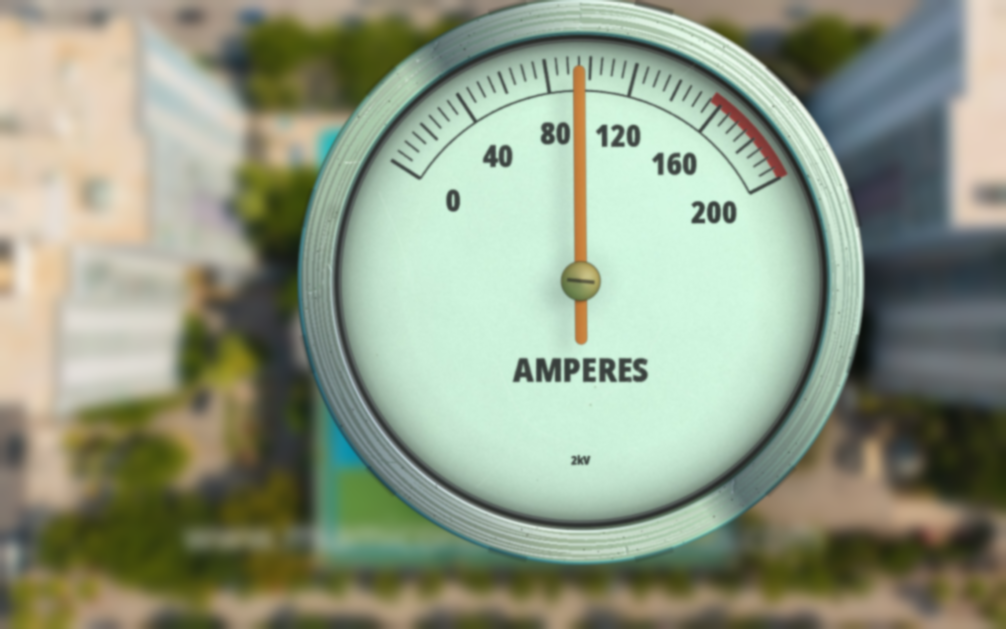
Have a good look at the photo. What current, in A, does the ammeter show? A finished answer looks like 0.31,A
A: 95,A
